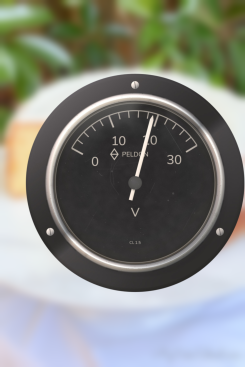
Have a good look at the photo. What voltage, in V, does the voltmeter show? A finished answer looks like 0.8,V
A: 19,V
